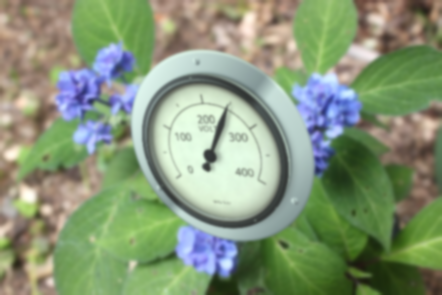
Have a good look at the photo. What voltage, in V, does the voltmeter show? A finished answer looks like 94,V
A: 250,V
